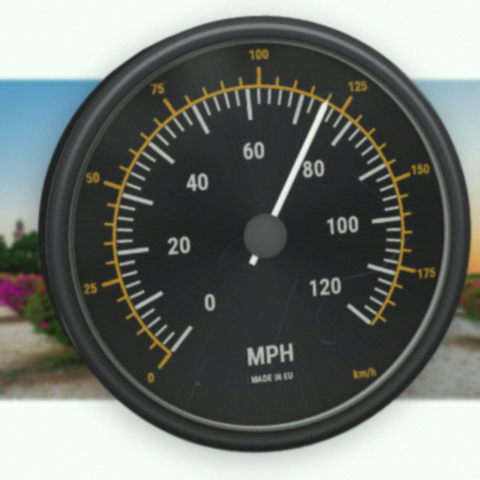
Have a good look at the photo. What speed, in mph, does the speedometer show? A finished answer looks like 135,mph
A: 74,mph
